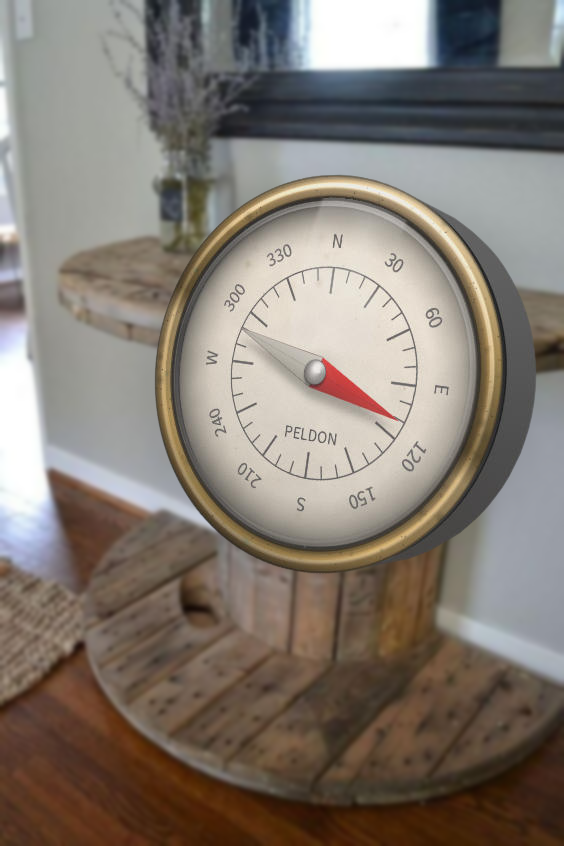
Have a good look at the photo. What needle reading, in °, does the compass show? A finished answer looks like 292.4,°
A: 110,°
